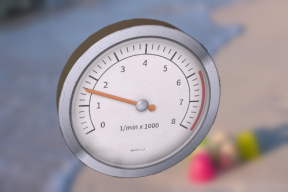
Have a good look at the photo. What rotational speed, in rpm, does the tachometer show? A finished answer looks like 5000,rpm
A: 1600,rpm
